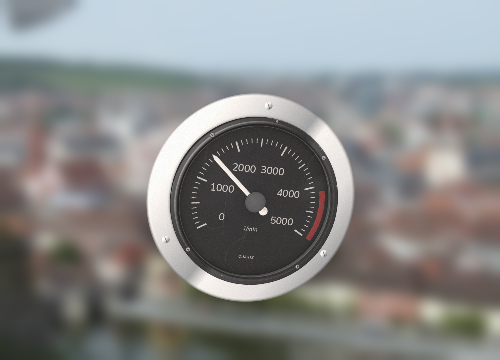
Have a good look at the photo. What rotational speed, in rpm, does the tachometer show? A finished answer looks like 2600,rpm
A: 1500,rpm
